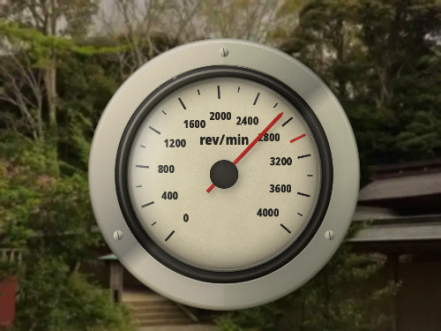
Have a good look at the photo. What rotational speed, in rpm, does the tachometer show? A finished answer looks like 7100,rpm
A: 2700,rpm
